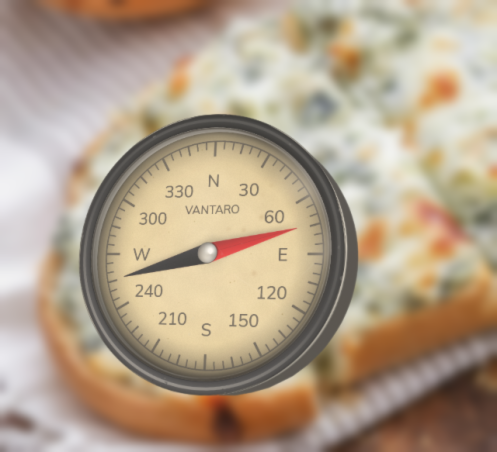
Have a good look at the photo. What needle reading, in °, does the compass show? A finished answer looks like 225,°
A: 75,°
